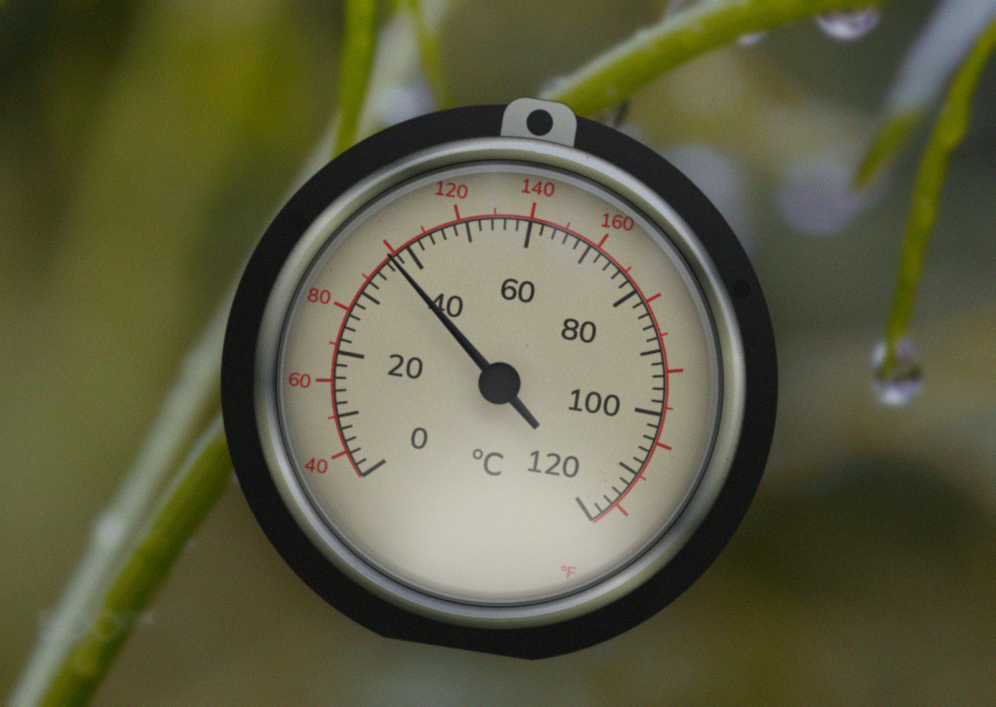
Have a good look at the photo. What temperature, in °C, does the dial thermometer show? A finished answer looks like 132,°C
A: 37,°C
